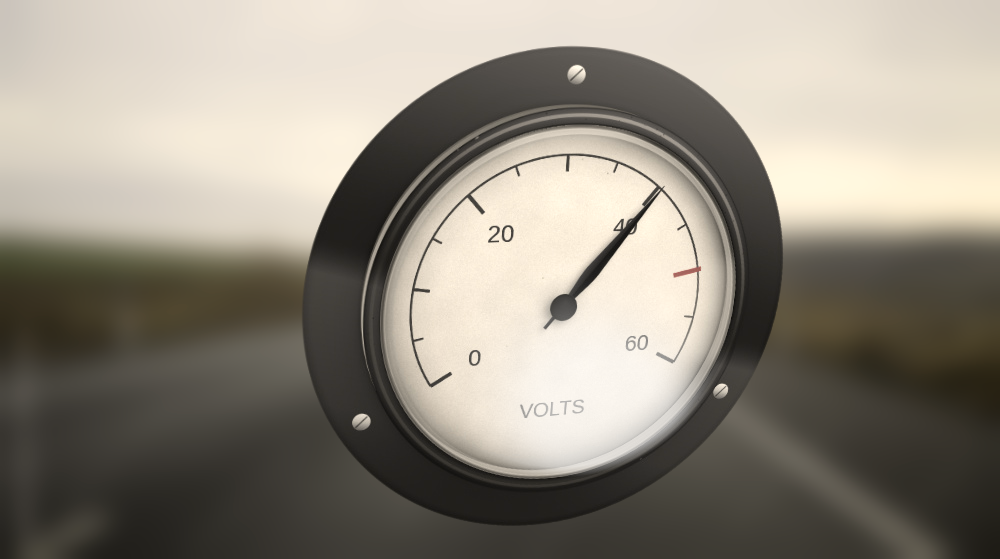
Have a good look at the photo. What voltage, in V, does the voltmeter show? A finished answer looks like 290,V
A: 40,V
